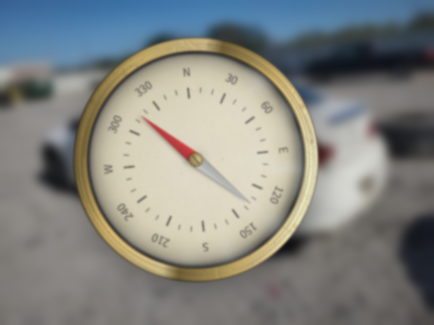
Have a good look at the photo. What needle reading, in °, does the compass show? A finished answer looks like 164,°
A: 315,°
